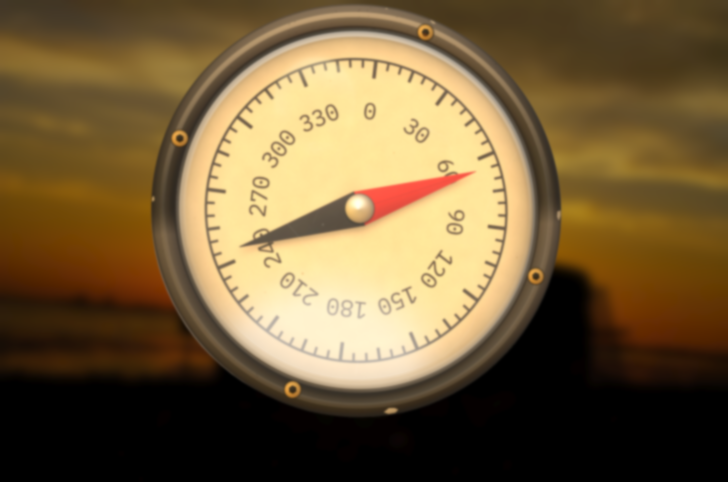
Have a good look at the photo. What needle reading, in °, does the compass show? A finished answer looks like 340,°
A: 65,°
